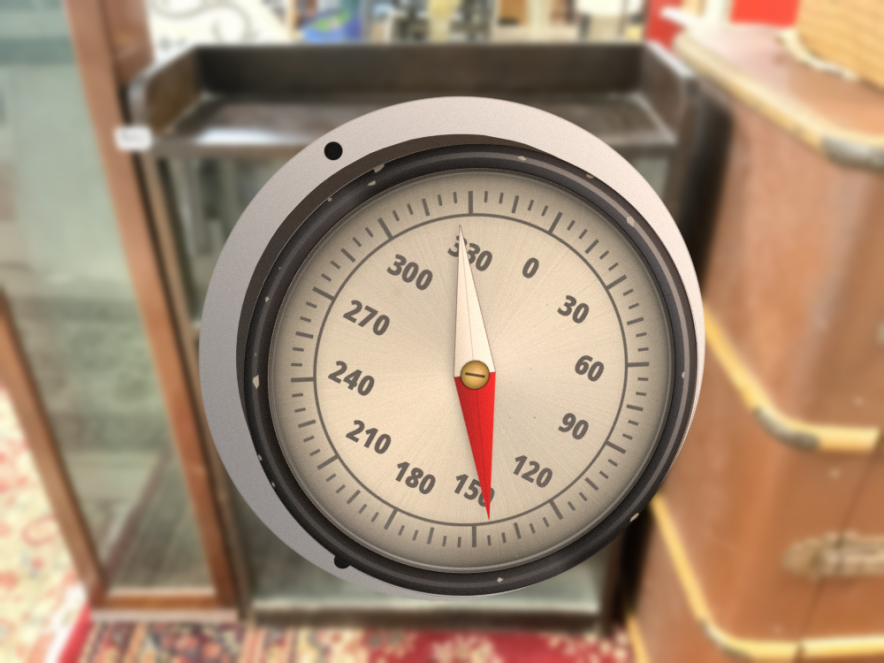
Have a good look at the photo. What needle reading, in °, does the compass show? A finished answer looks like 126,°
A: 145,°
